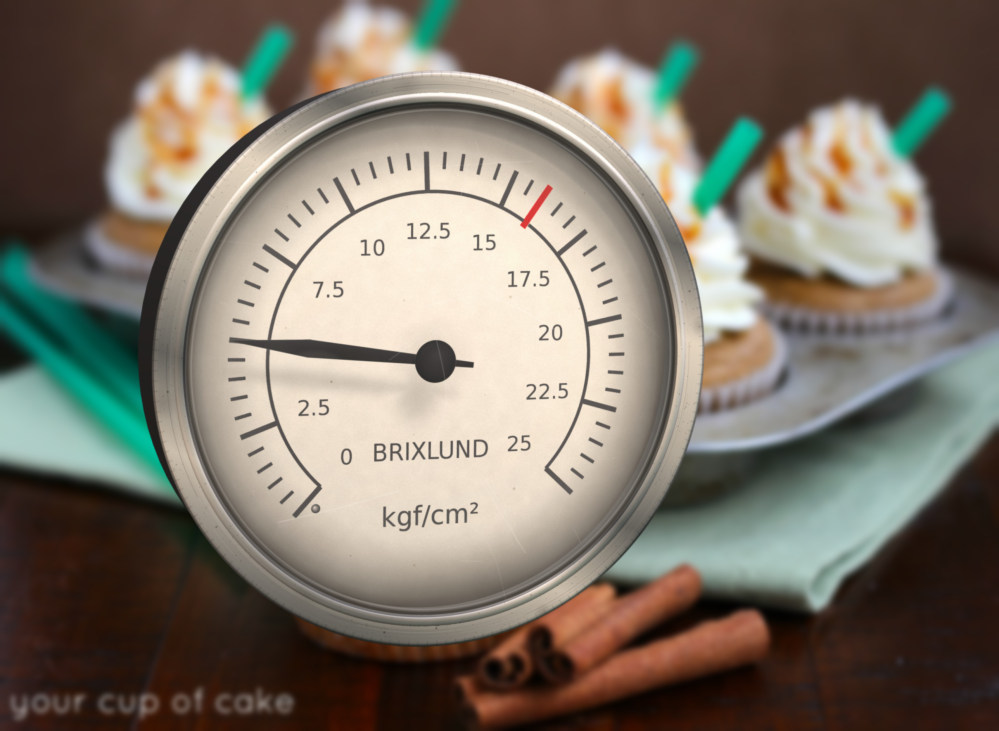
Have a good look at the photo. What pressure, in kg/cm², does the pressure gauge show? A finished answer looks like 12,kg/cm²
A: 5,kg/cm²
